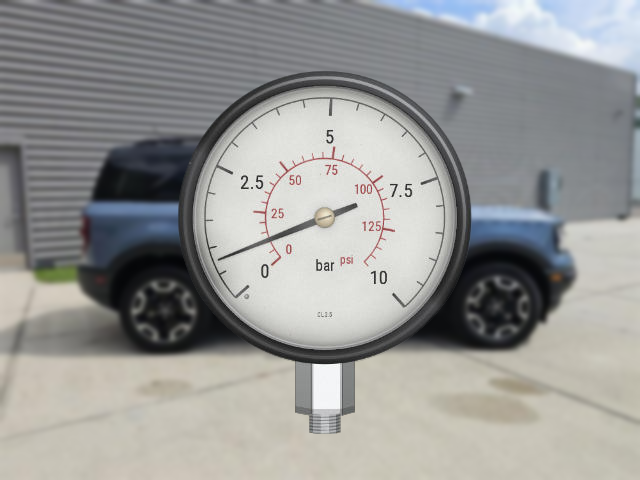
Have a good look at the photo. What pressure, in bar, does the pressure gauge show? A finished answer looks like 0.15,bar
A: 0.75,bar
